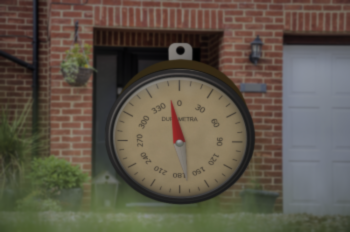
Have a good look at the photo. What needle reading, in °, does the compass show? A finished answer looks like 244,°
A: 350,°
